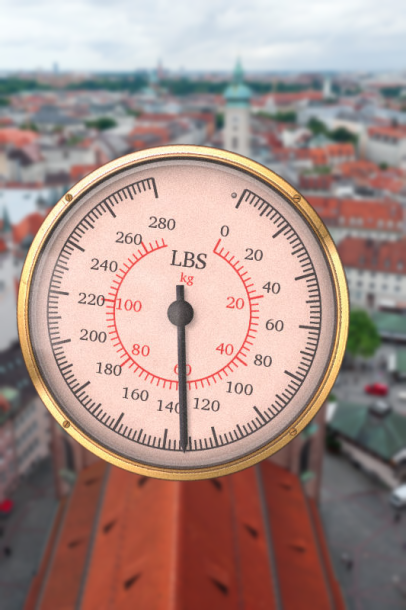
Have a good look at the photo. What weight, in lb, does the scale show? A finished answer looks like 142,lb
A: 132,lb
